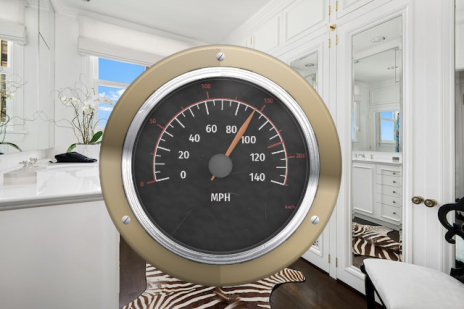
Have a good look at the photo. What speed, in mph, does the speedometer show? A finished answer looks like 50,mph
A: 90,mph
